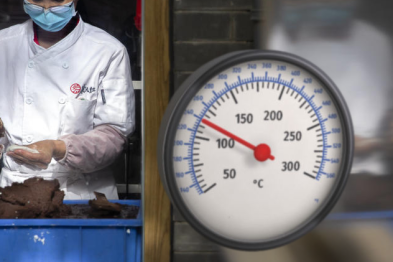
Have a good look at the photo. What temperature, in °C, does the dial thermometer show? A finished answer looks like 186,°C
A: 115,°C
